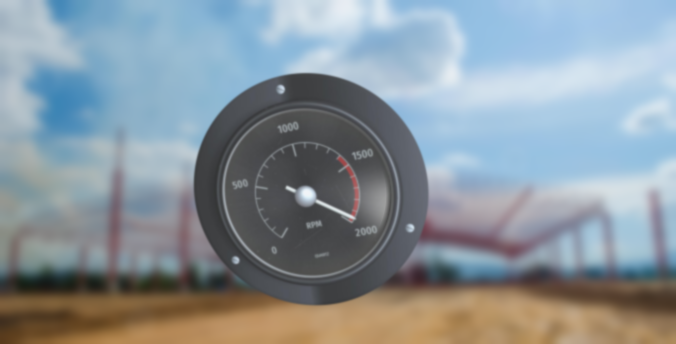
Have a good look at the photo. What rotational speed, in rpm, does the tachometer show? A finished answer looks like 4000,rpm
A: 1950,rpm
